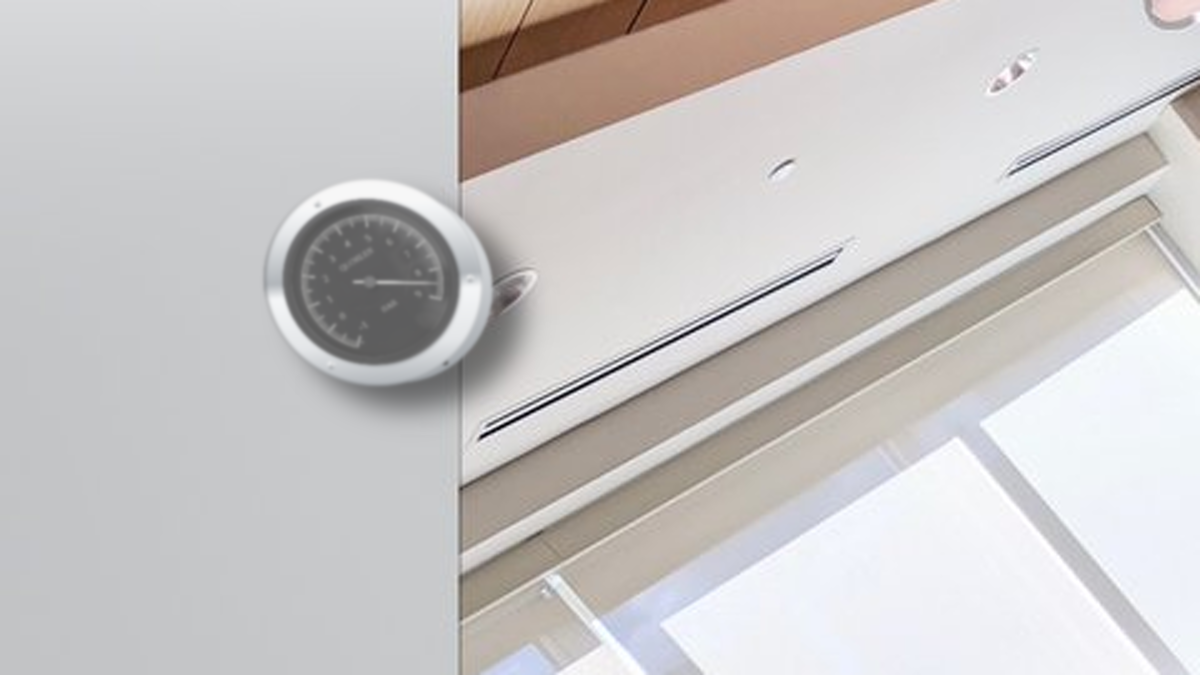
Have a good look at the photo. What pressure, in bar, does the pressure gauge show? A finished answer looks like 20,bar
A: 8.5,bar
